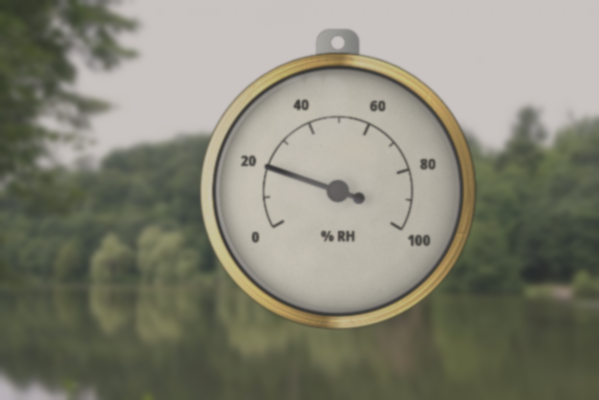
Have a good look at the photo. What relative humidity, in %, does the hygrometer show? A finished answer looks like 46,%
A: 20,%
